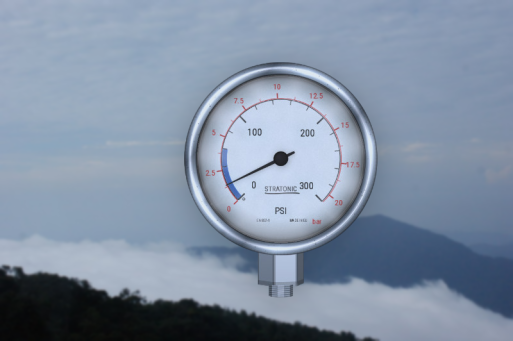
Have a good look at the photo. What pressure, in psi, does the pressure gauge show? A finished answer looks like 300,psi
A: 20,psi
